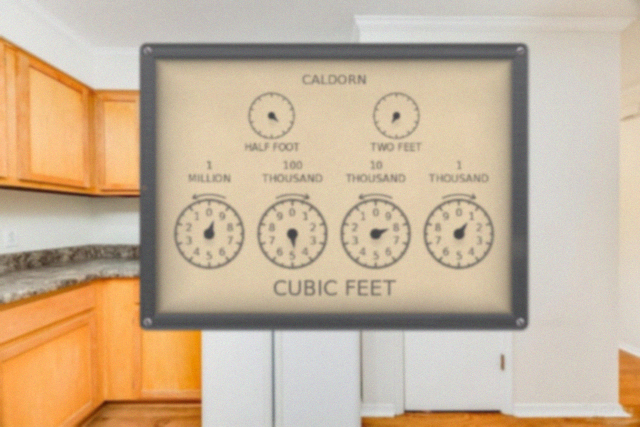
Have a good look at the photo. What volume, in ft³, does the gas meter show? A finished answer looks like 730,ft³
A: 948100,ft³
